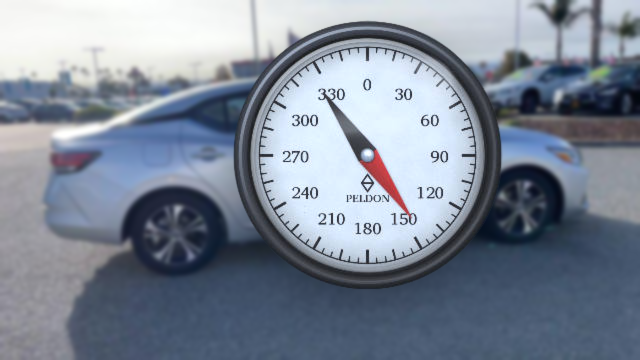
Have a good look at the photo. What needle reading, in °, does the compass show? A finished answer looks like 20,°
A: 145,°
